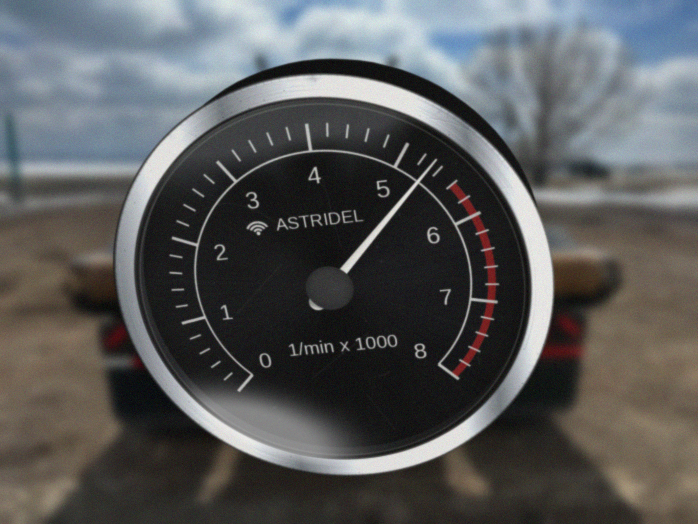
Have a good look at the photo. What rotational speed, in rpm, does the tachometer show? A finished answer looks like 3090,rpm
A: 5300,rpm
